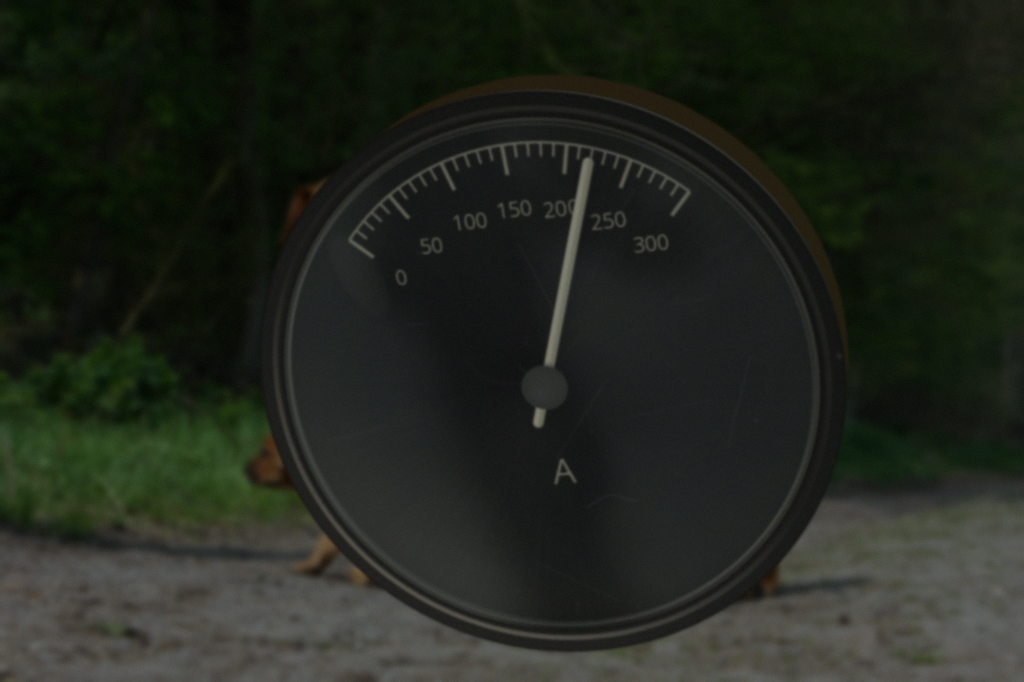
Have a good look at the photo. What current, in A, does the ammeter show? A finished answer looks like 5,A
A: 220,A
